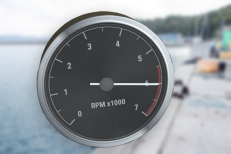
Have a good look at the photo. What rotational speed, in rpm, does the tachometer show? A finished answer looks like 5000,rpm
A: 6000,rpm
